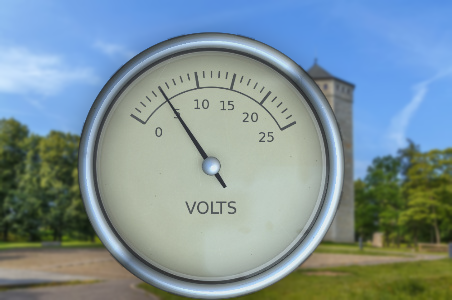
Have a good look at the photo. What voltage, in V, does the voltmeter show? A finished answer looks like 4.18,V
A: 5,V
